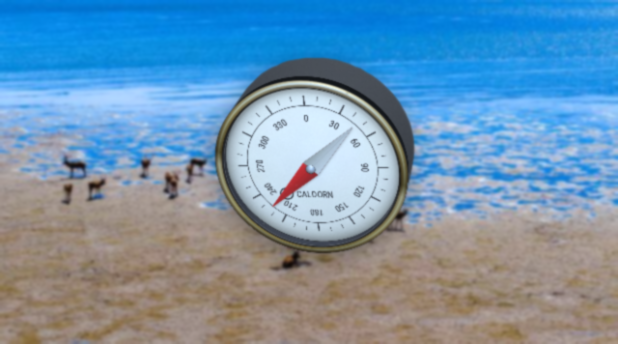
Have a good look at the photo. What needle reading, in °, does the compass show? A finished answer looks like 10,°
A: 225,°
